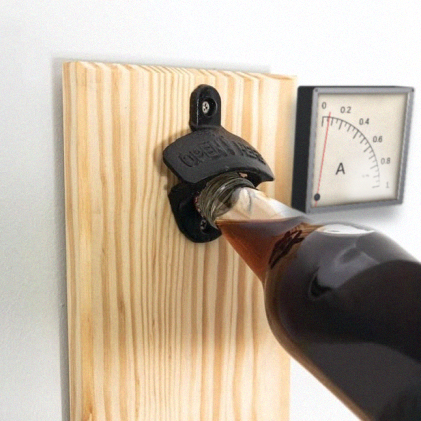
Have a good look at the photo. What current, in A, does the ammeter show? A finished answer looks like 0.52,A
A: 0.05,A
